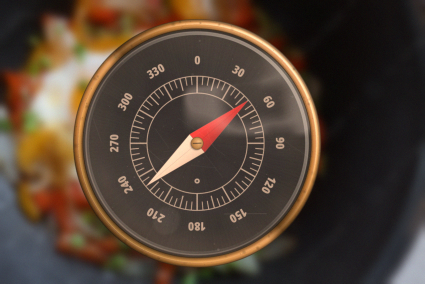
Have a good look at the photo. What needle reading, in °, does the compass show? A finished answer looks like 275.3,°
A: 50,°
